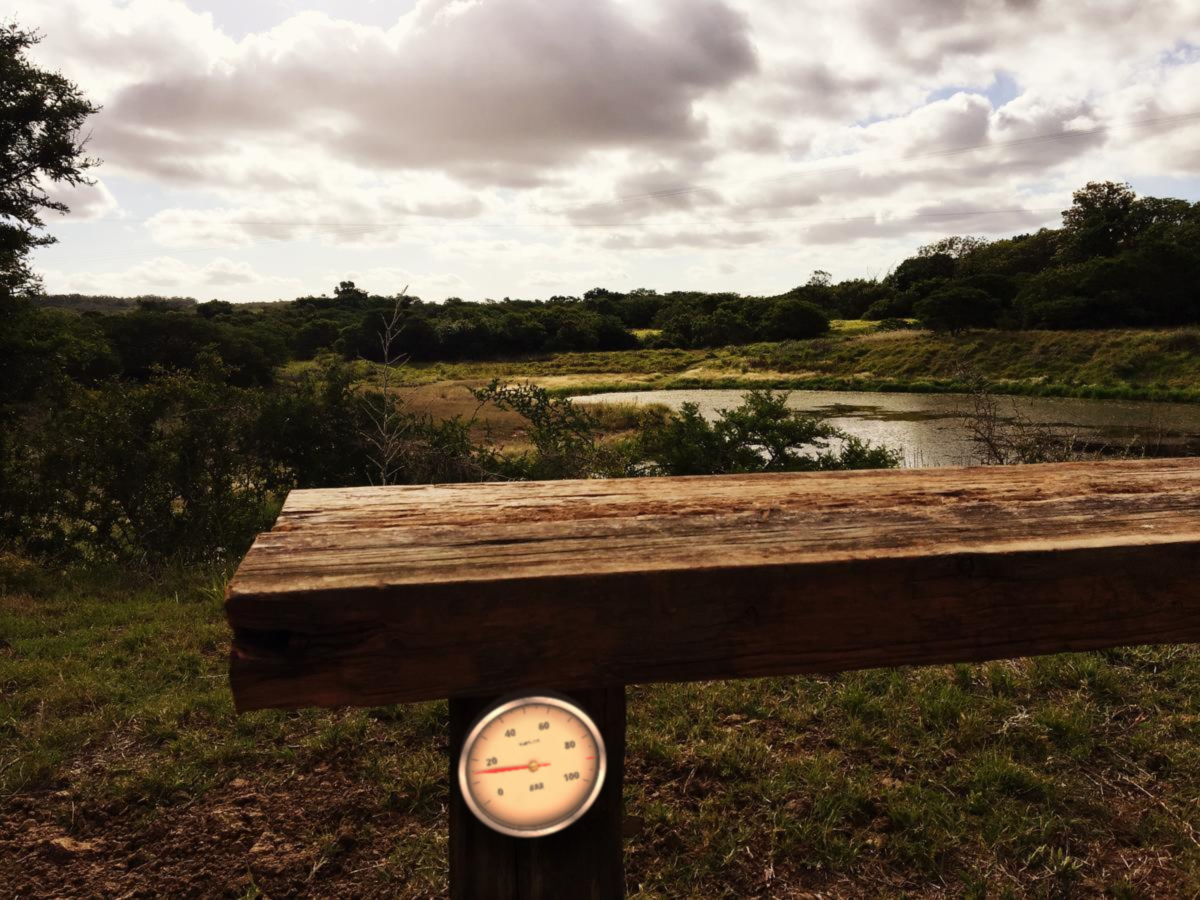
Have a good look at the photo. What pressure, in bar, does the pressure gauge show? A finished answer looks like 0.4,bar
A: 15,bar
